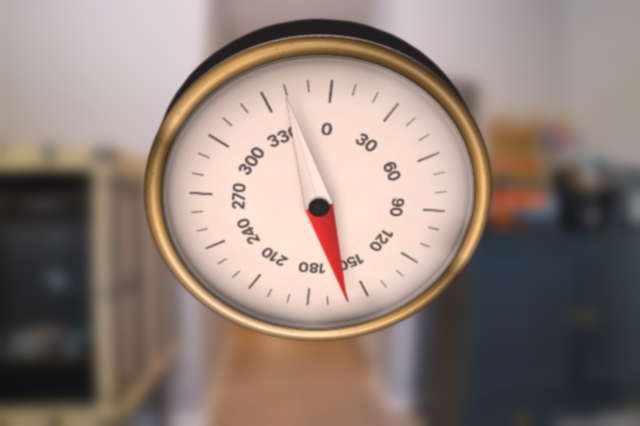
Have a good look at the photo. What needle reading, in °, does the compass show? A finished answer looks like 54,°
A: 160,°
